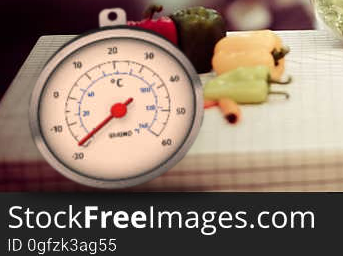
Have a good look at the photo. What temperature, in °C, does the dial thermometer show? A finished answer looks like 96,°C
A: -17.5,°C
